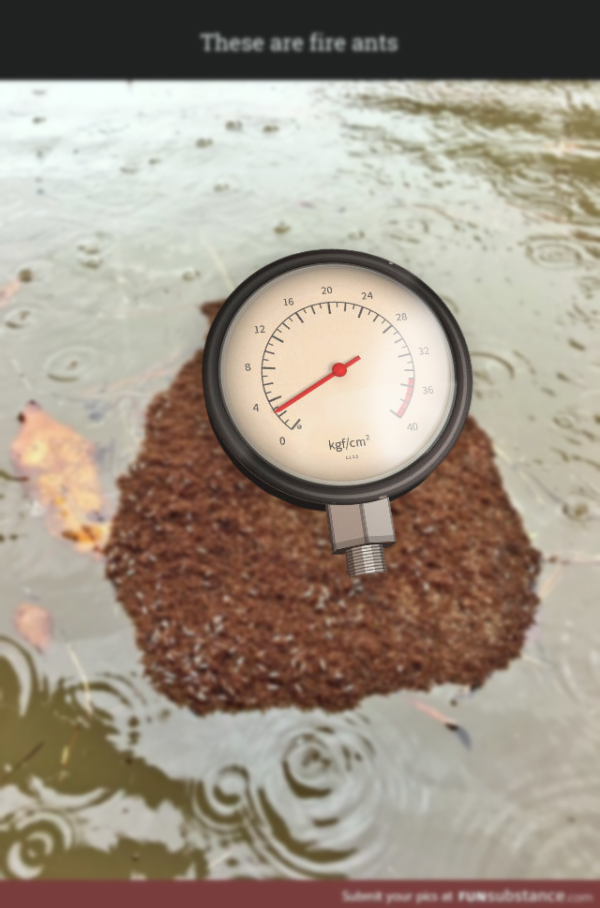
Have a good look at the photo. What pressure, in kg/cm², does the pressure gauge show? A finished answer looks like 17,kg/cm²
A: 2.5,kg/cm²
